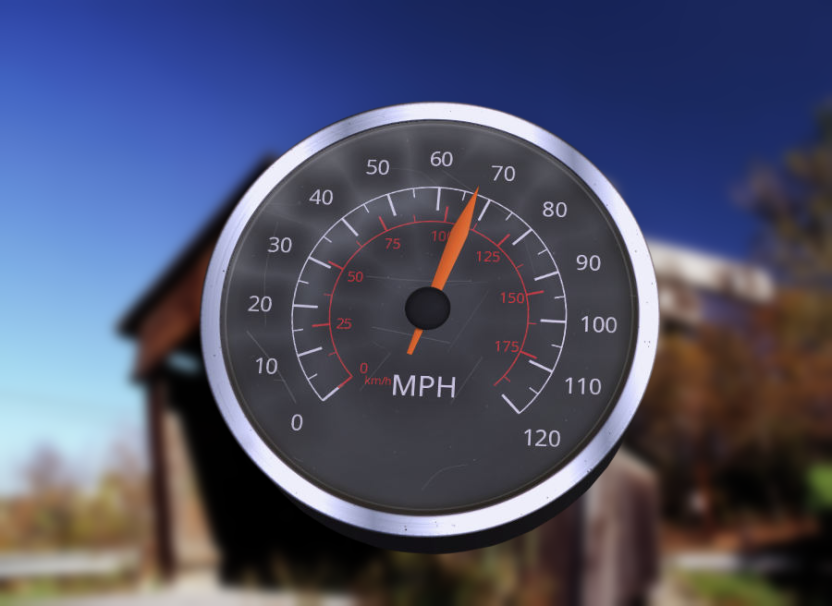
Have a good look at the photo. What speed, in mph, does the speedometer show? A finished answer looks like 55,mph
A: 67.5,mph
